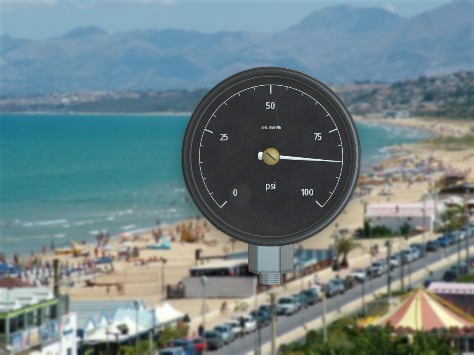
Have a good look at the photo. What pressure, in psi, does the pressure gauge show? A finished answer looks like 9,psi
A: 85,psi
